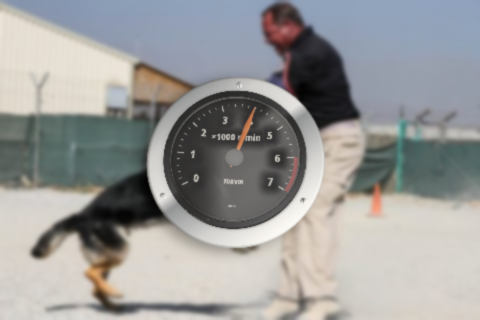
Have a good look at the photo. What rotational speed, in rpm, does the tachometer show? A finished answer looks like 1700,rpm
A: 4000,rpm
